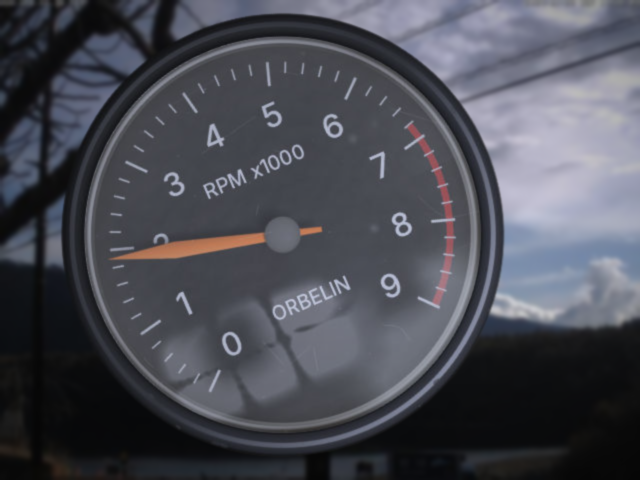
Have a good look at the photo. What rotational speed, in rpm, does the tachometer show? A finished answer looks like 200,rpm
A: 1900,rpm
